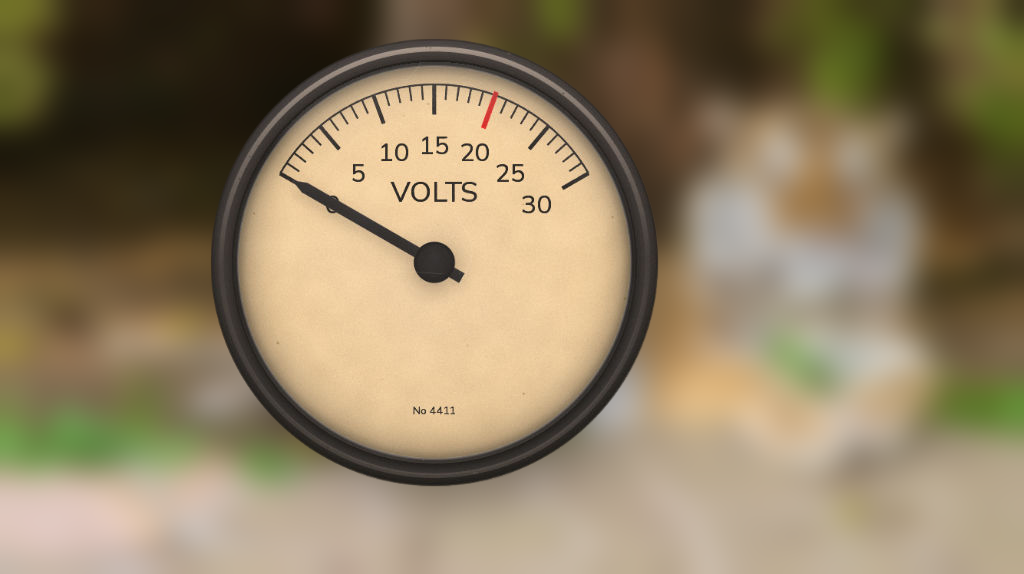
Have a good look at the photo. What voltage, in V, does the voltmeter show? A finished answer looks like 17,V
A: 0,V
